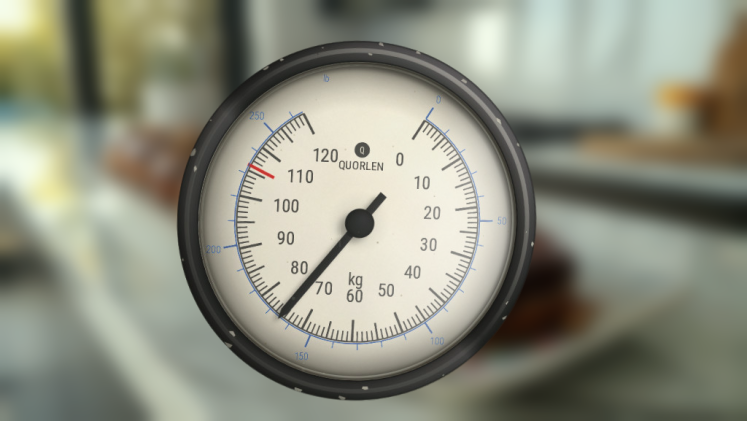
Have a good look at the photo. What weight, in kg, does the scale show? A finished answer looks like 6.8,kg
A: 75,kg
